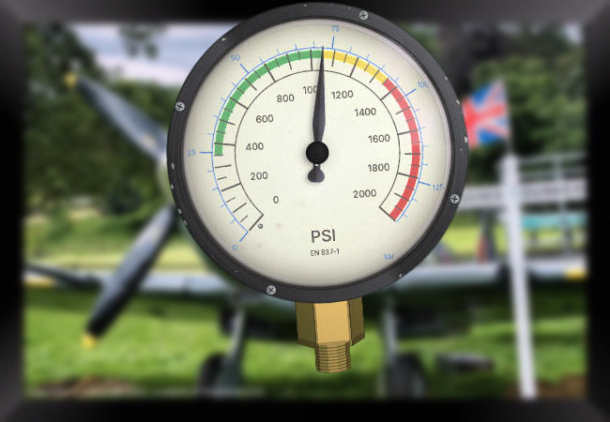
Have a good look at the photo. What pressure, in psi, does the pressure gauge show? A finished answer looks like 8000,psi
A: 1050,psi
